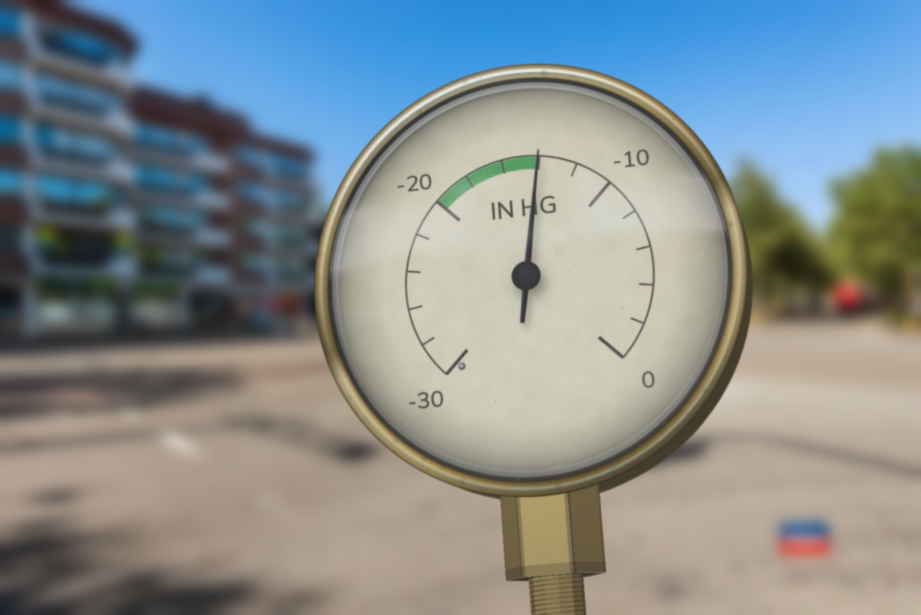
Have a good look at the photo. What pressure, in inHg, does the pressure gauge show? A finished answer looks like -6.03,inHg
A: -14,inHg
